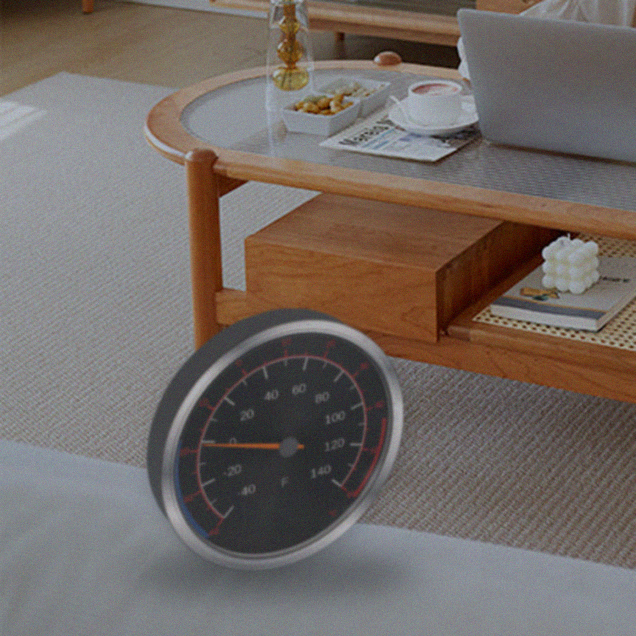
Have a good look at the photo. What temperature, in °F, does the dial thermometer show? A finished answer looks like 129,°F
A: 0,°F
